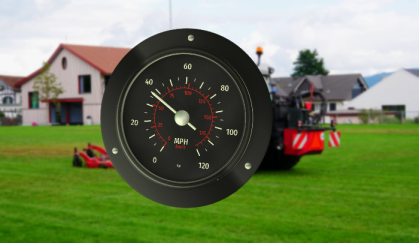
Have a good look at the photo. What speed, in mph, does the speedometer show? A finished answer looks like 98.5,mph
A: 37.5,mph
